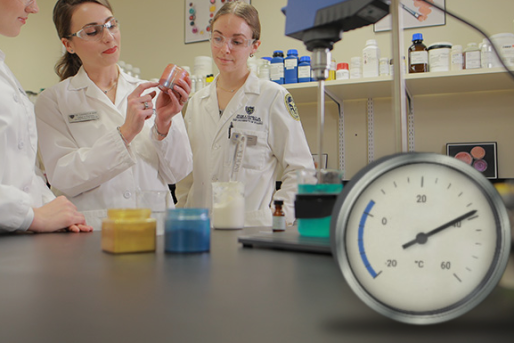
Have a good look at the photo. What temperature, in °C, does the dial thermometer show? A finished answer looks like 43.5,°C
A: 38,°C
